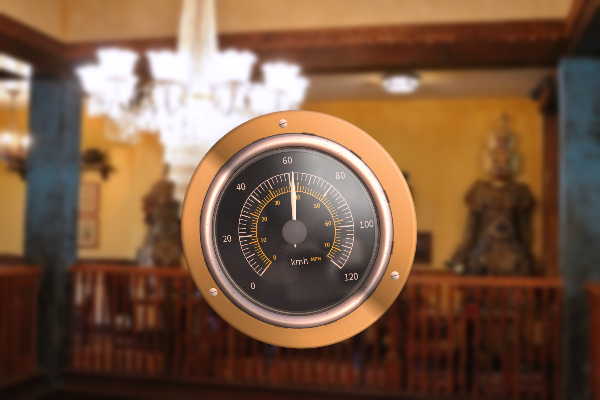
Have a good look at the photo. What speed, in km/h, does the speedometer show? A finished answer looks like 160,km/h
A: 62,km/h
